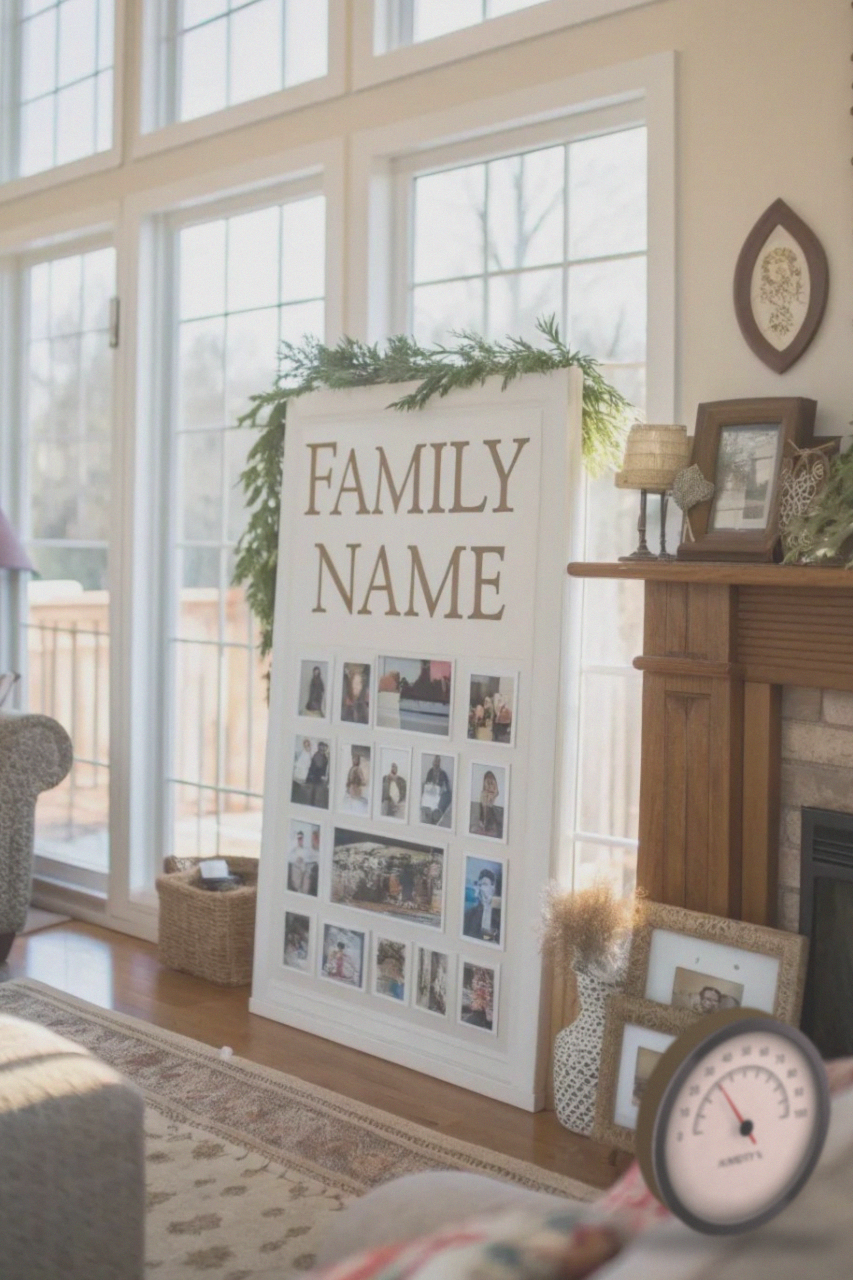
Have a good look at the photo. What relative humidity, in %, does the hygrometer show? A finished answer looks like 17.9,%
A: 30,%
